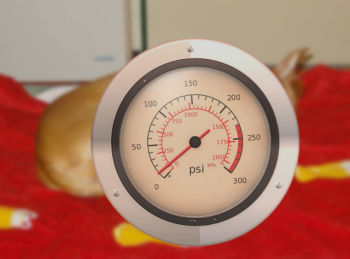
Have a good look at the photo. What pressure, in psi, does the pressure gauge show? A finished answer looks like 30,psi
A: 10,psi
